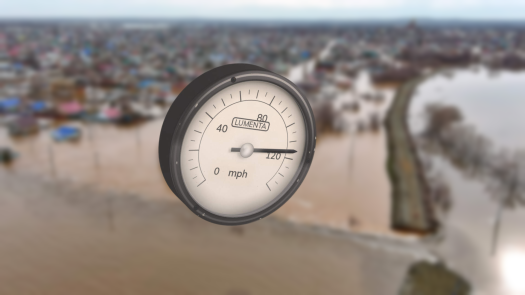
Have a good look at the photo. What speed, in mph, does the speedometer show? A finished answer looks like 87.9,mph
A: 115,mph
